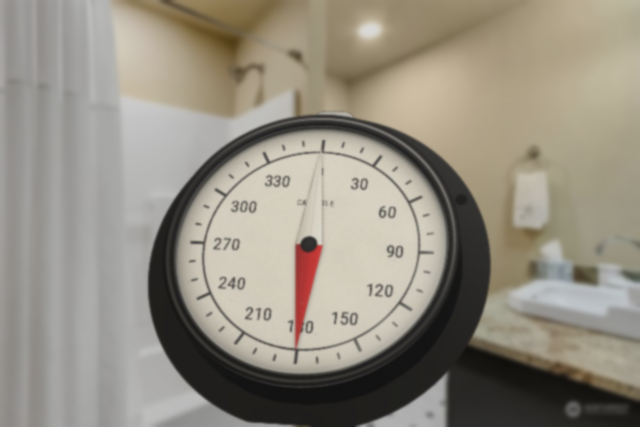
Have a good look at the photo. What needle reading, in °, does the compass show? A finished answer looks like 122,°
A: 180,°
